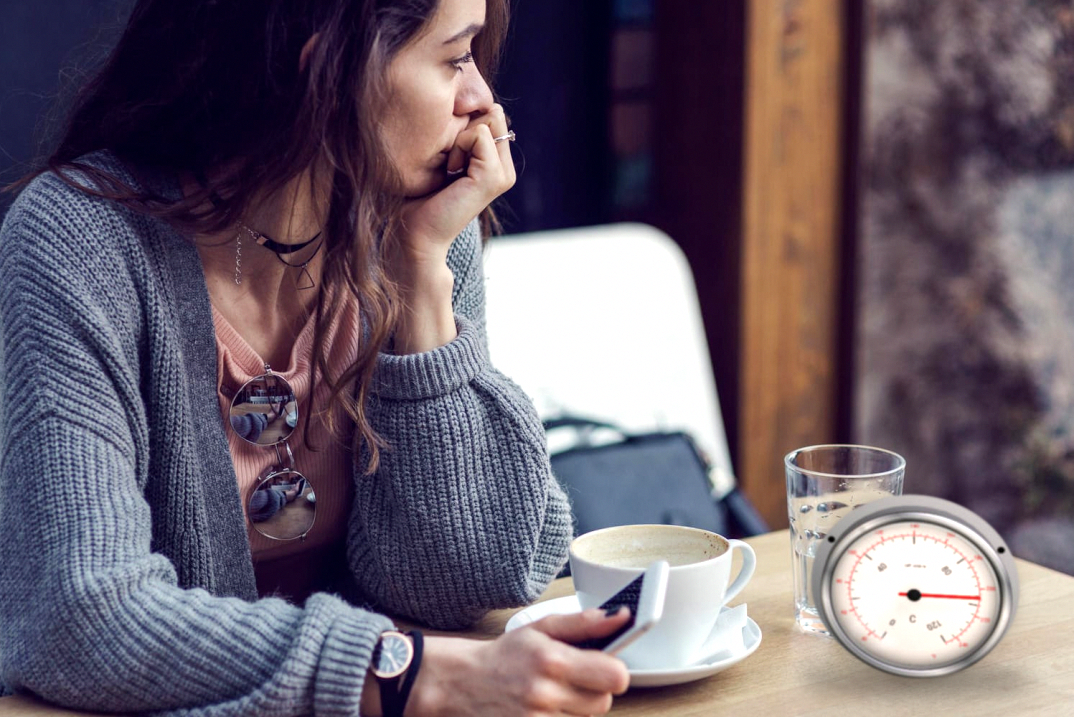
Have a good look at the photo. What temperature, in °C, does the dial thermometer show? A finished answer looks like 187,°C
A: 96,°C
